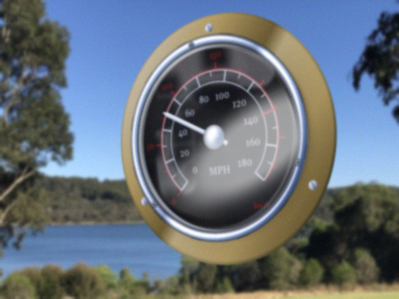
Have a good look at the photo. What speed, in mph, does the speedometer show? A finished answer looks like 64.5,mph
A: 50,mph
